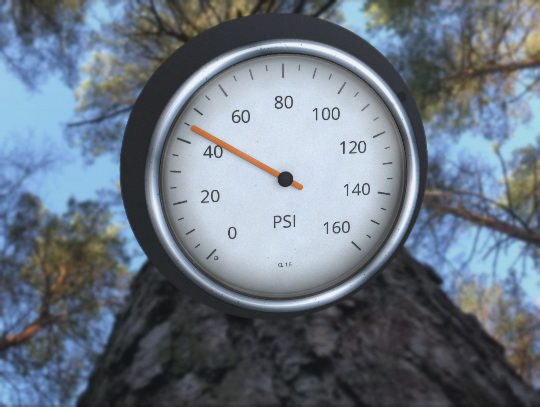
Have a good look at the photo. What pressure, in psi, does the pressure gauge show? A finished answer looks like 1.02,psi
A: 45,psi
